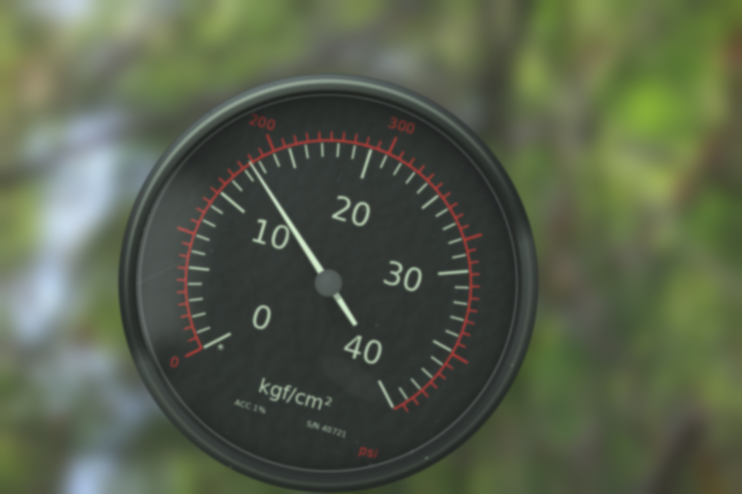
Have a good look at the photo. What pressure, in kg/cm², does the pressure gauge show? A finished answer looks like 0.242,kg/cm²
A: 12.5,kg/cm²
